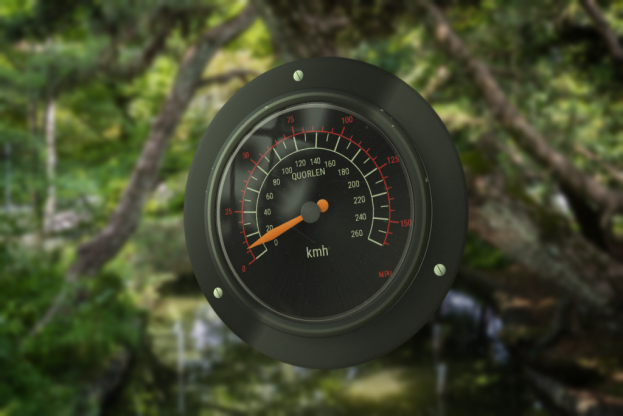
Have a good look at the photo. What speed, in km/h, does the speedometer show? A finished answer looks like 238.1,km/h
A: 10,km/h
